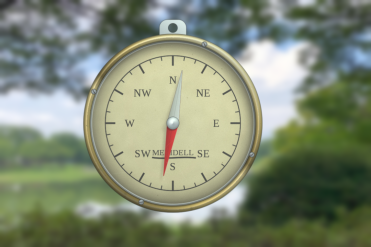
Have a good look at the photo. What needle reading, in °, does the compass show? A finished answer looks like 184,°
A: 190,°
